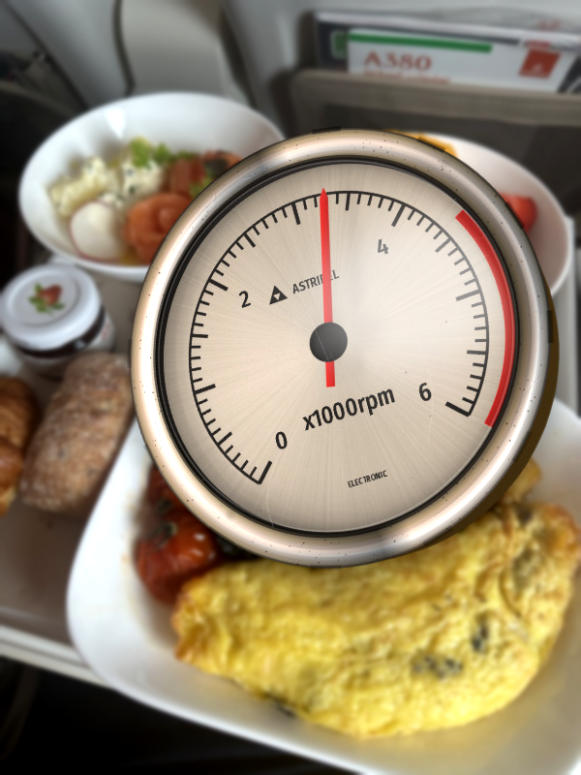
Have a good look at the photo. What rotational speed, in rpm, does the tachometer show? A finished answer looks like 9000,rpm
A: 3300,rpm
